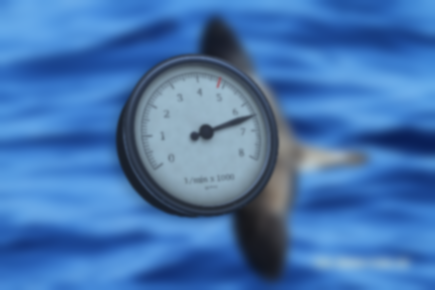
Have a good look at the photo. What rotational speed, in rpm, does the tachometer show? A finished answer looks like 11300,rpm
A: 6500,rpm
